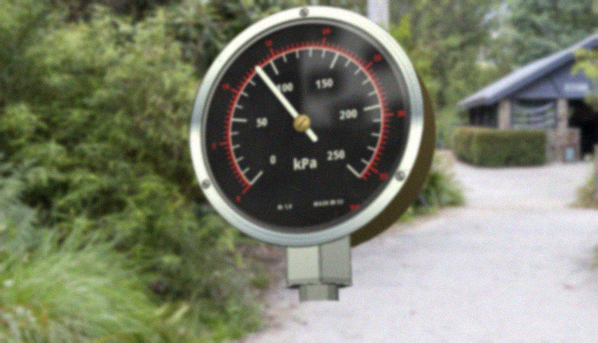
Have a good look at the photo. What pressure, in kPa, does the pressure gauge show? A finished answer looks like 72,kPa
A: 90,kPa
